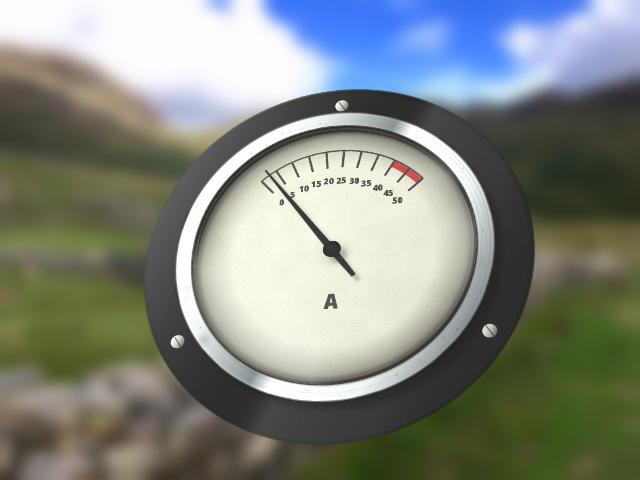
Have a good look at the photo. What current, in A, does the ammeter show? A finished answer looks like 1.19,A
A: 2.5,A
